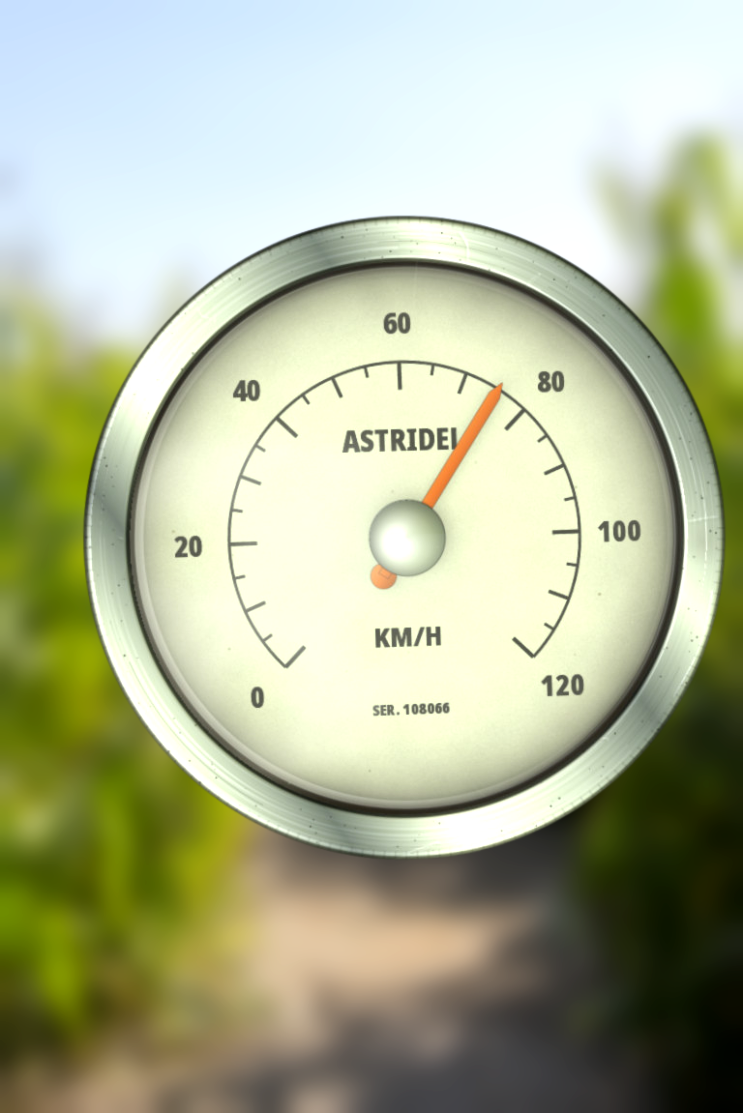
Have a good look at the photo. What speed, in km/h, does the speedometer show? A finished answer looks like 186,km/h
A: 75,km/h
